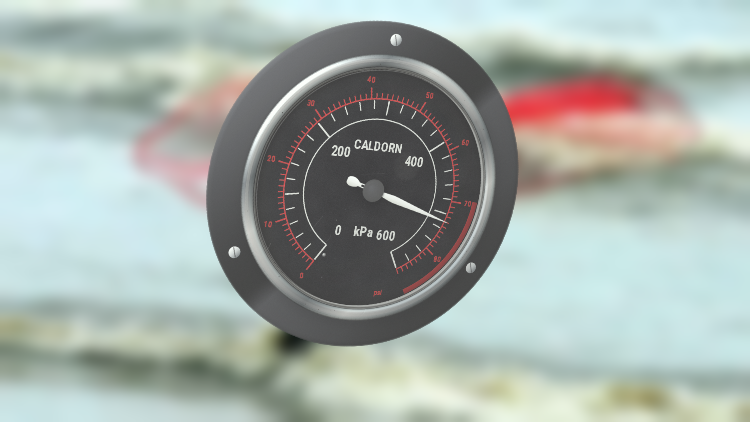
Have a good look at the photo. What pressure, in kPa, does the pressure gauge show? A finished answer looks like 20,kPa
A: 510,kPa
